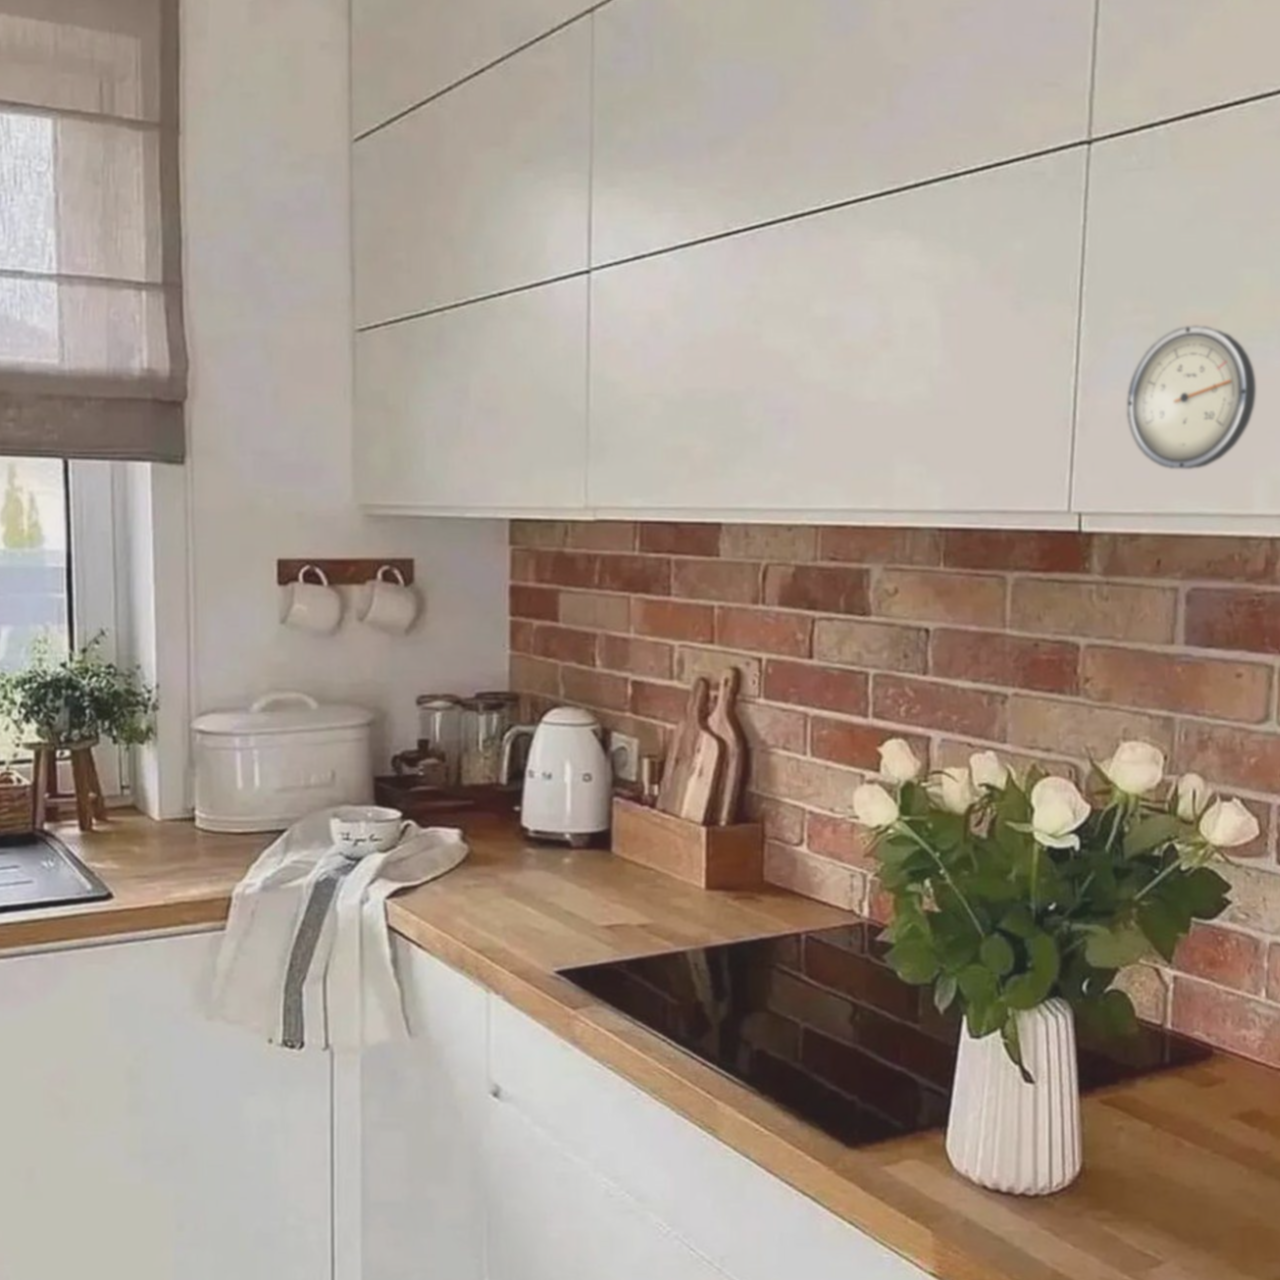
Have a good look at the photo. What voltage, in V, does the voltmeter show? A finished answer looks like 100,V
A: 8,V
